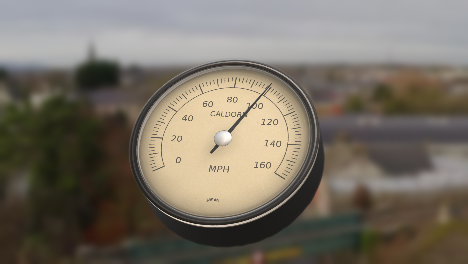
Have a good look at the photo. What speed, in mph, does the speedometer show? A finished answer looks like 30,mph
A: 100,mph
